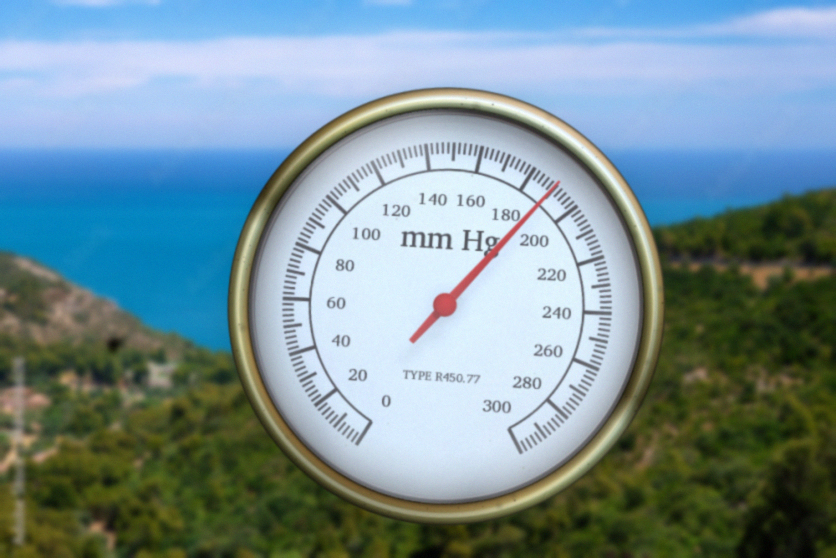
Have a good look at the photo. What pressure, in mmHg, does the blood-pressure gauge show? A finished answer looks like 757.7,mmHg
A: 190,mmHg
